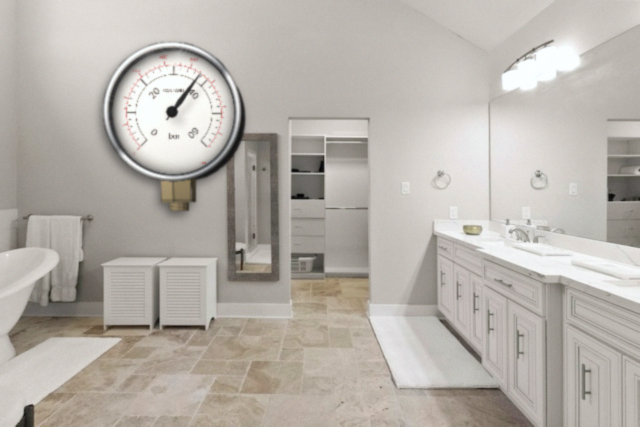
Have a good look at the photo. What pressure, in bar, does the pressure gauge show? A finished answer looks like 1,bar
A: 38,bar
